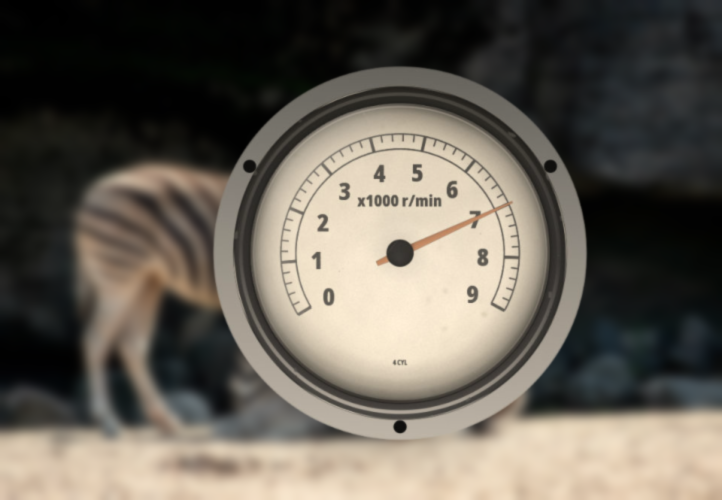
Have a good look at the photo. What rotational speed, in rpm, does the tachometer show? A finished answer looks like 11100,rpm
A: 7000,rpm
